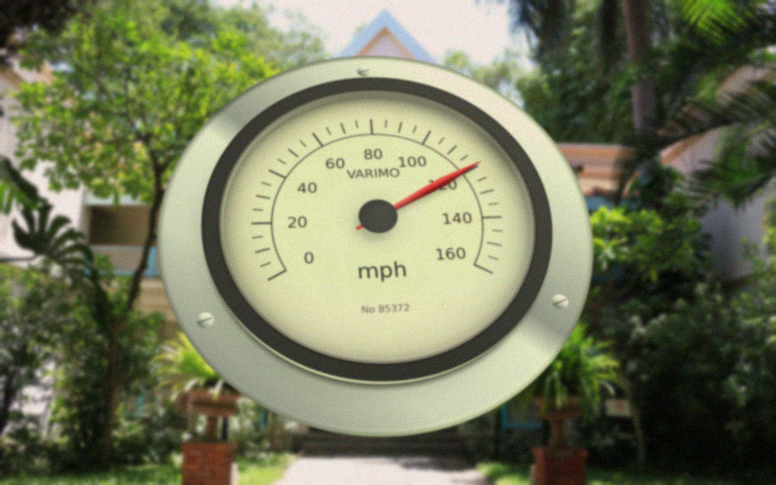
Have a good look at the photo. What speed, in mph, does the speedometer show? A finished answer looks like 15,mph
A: 120,mph
